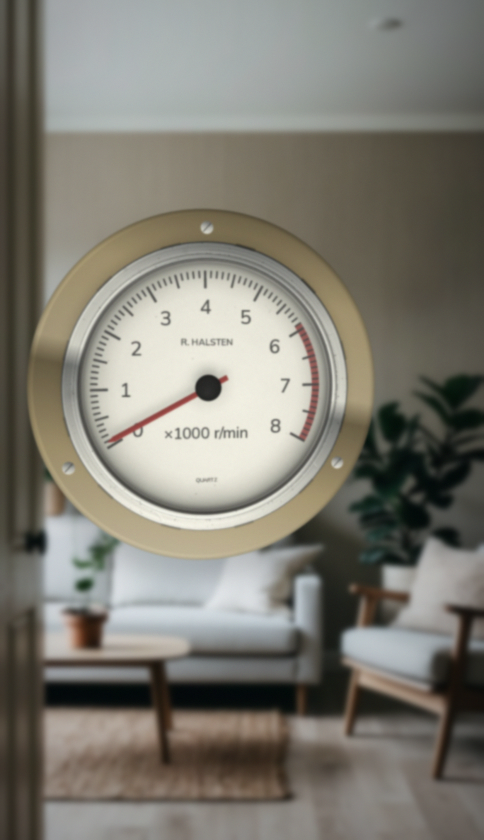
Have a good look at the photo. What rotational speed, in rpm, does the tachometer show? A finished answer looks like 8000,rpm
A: 100,rpm
